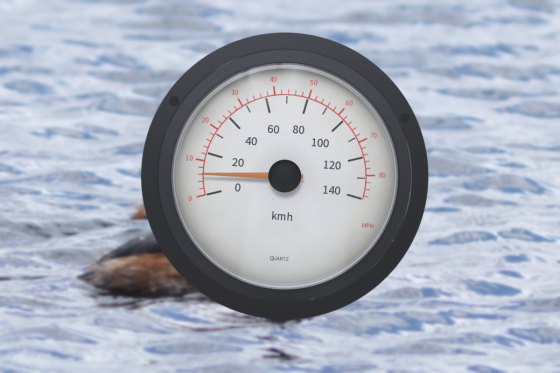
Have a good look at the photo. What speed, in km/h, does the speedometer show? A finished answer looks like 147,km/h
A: 10,km/h
